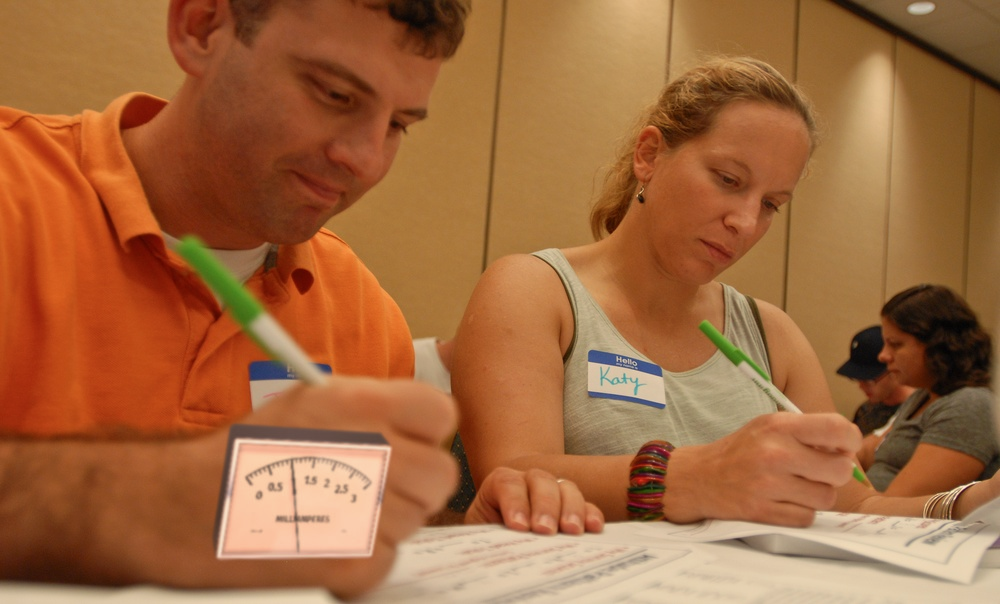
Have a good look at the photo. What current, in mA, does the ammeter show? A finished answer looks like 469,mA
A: 1,mA
